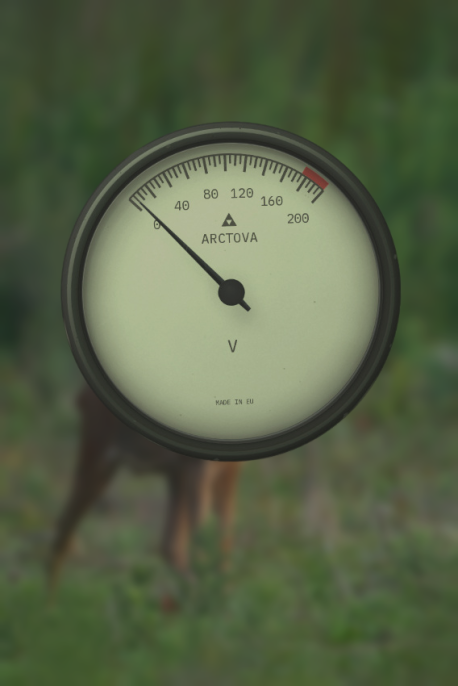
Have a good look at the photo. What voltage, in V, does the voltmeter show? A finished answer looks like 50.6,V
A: 5,V
